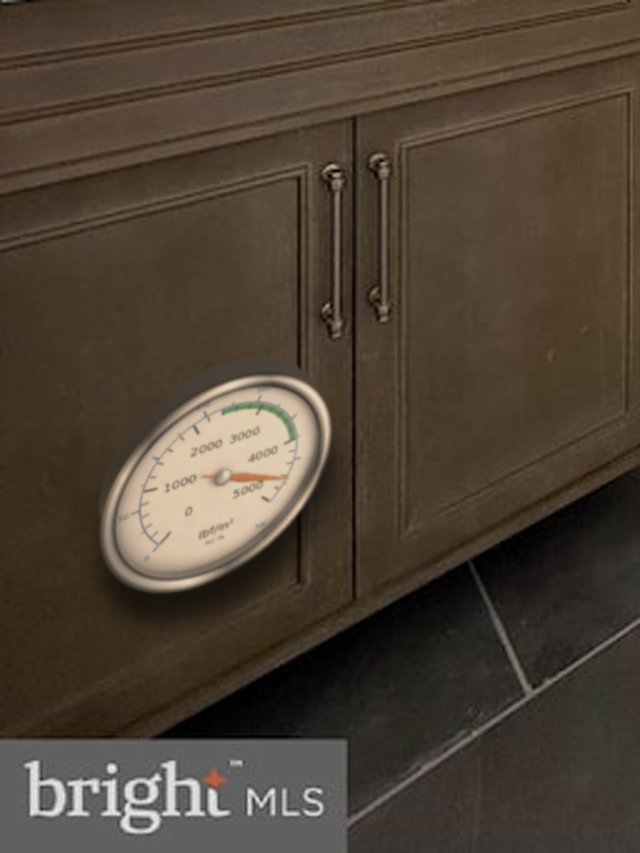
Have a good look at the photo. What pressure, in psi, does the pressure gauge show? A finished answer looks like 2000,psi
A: 4600,psi
